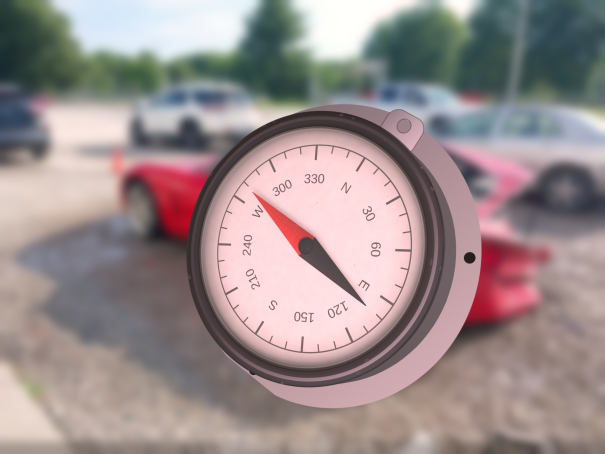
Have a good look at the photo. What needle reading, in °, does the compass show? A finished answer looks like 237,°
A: 280,°
